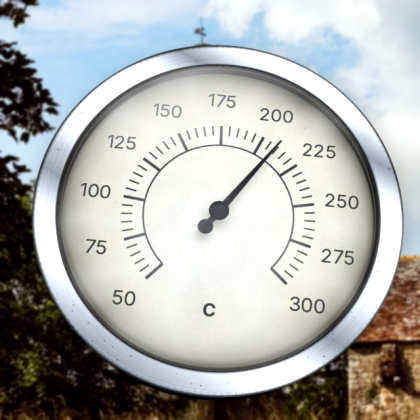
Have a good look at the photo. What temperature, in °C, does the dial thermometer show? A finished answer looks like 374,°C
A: 210,°C
